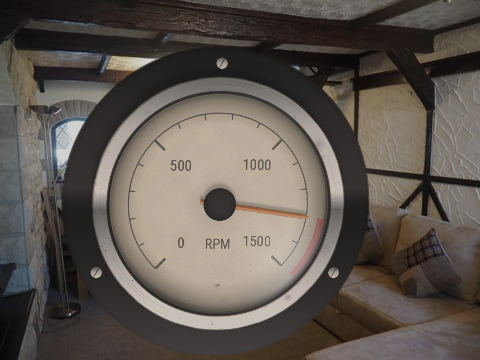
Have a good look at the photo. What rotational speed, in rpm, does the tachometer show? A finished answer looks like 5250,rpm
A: 1300,rpm
